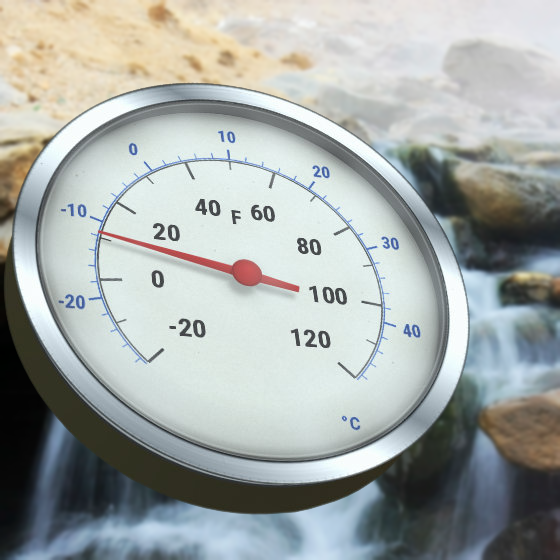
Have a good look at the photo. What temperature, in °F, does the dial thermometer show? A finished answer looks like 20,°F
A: 10,°F
